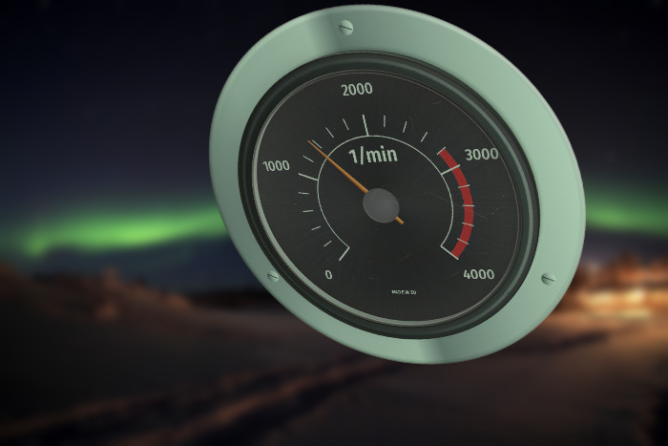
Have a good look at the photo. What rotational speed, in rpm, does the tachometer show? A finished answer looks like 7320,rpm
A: 1400,rpm
